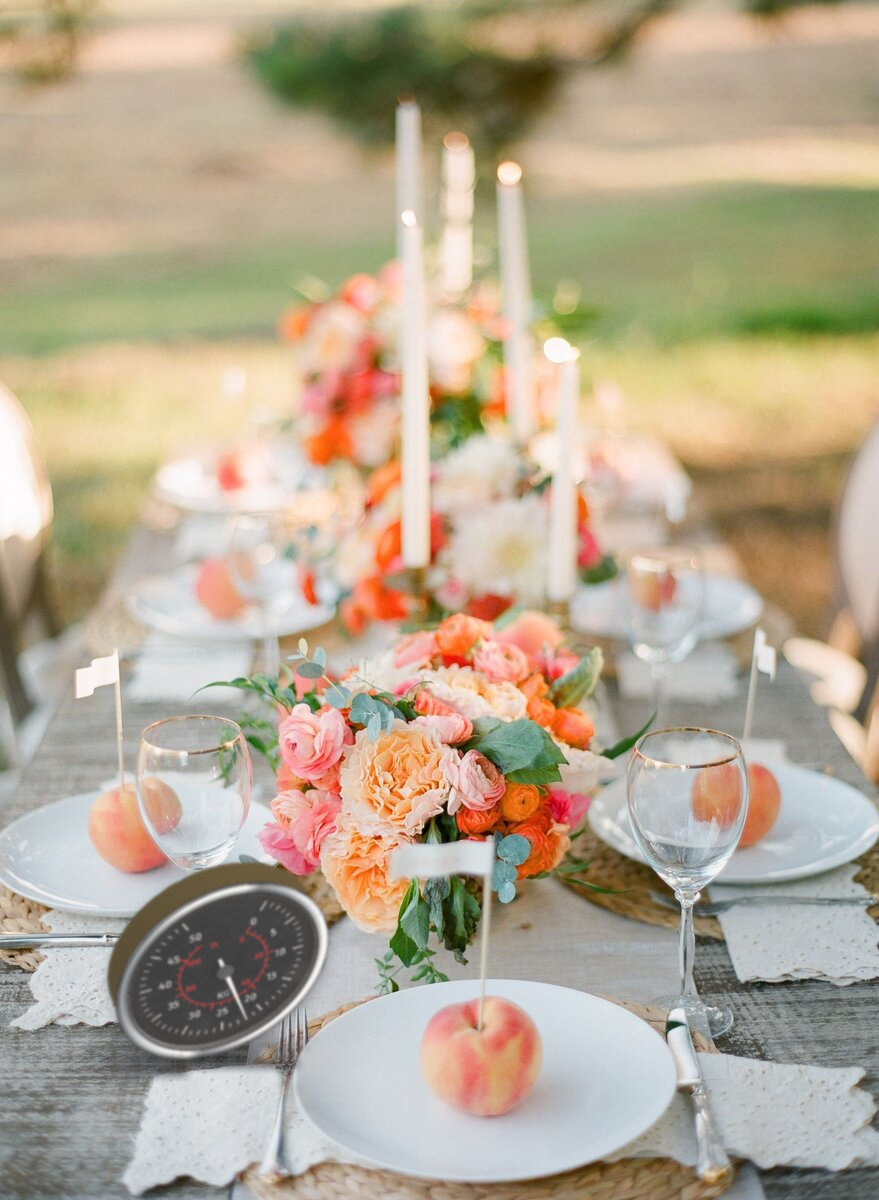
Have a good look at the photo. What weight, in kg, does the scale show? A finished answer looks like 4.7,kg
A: 22,kg
